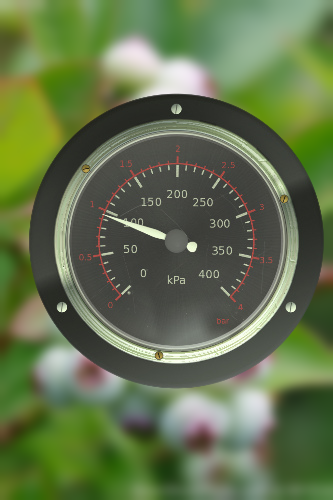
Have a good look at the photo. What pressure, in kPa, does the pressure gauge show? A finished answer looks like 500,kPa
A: 95,kPa
